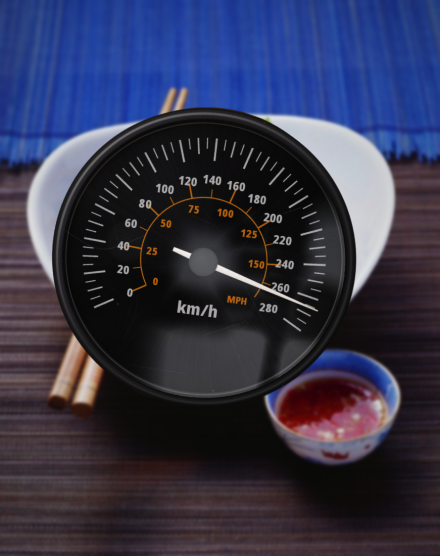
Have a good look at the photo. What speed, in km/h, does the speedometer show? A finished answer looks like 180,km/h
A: 265,km/h
